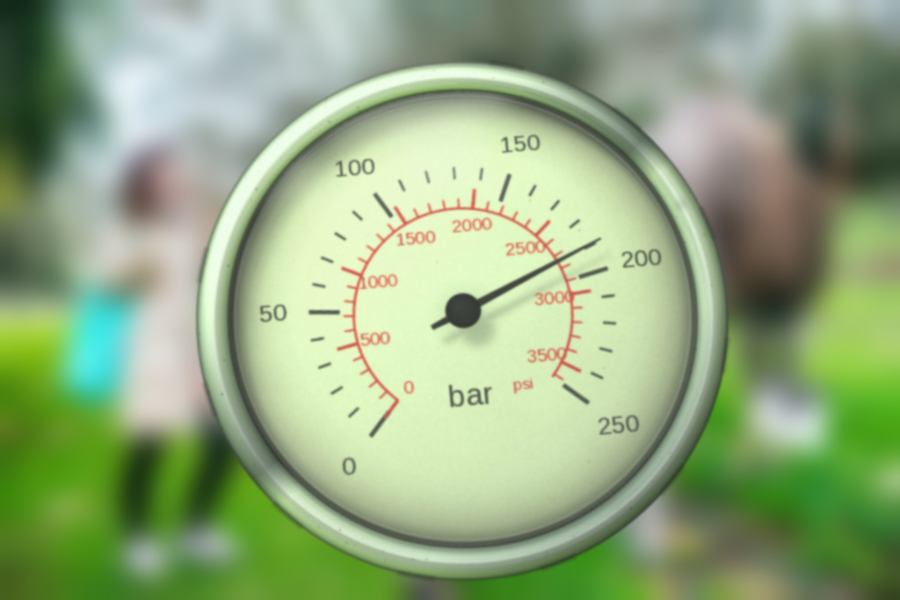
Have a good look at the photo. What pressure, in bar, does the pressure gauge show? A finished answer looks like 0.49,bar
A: 190,bar
